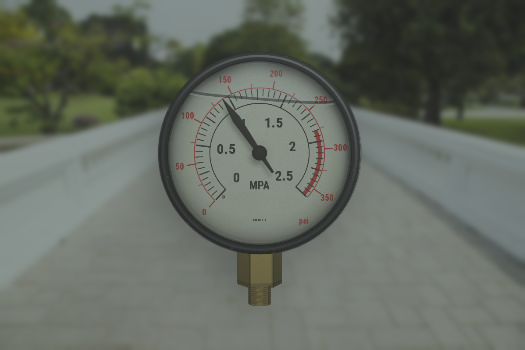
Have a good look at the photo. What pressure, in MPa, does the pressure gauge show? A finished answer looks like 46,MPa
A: 0.95,MPa
